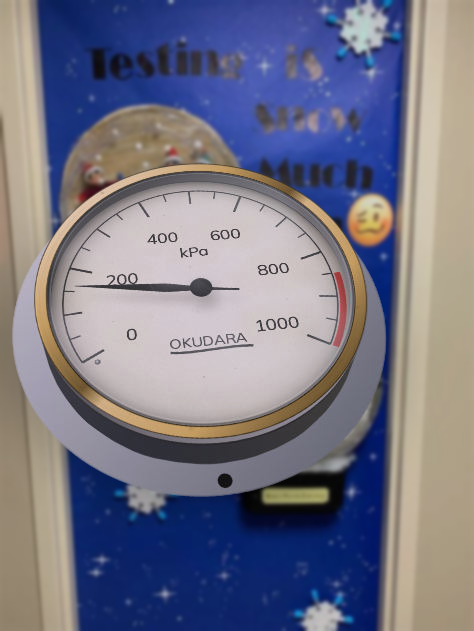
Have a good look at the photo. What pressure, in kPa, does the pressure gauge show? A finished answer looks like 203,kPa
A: 150,kPa
